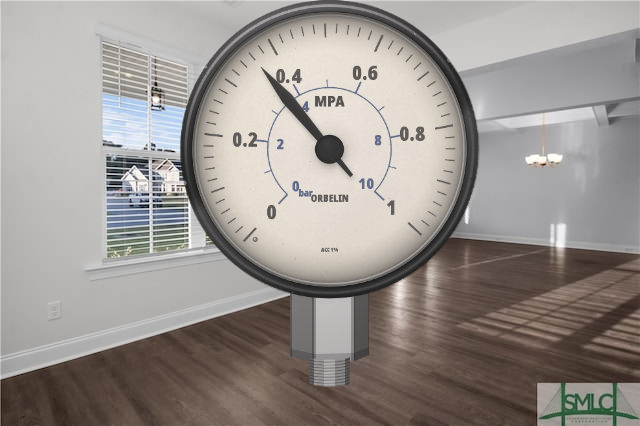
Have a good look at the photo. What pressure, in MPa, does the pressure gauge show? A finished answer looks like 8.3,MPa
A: 0.36,MPa
